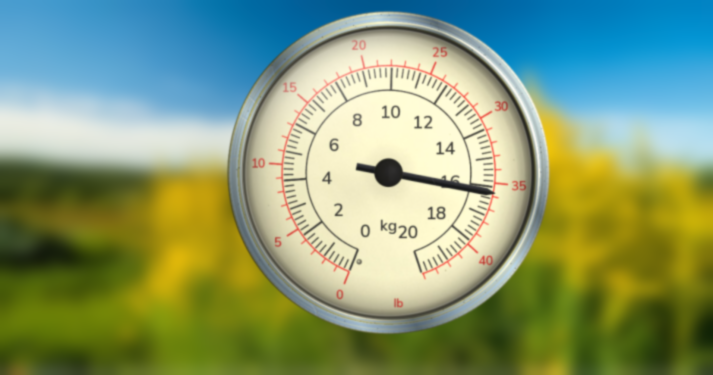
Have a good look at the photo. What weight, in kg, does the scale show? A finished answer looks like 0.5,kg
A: 16.2,kg
